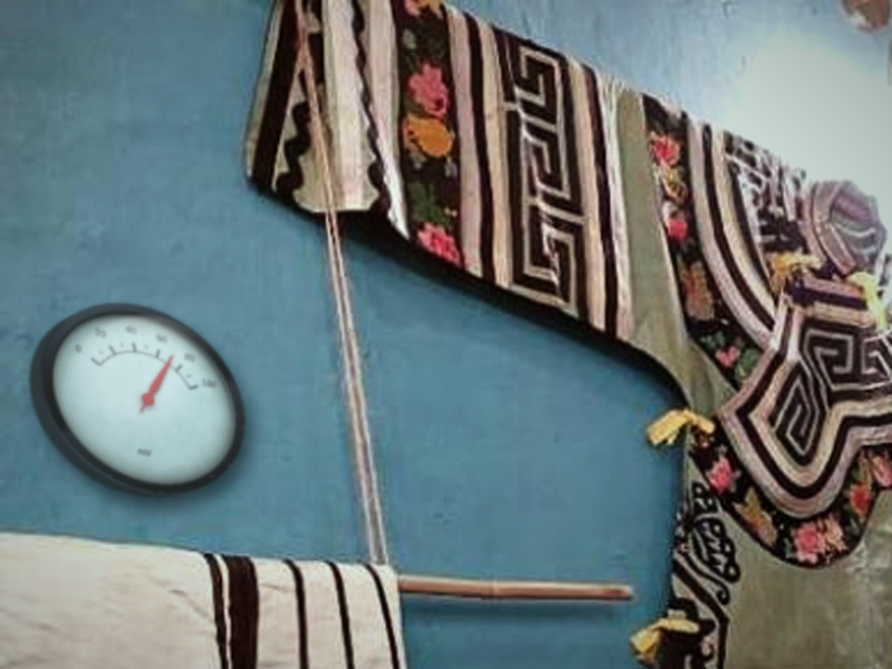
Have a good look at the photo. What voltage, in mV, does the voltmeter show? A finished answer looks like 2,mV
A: 70,mV
